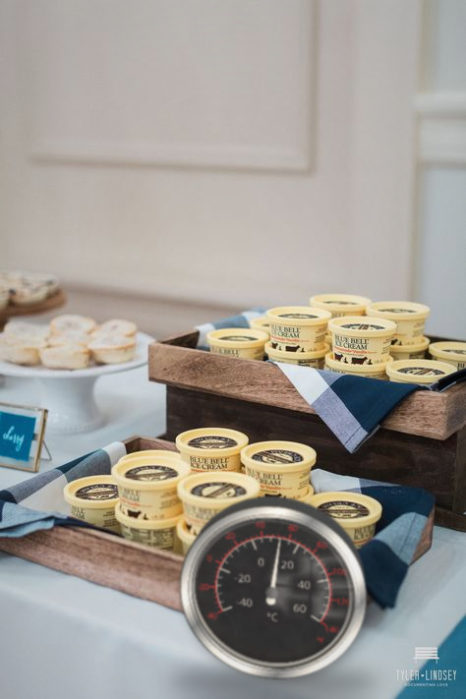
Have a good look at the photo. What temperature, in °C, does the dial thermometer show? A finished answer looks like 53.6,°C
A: 12,°C
